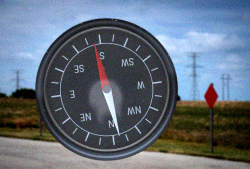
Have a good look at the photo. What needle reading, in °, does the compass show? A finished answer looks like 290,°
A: 172.5,°
